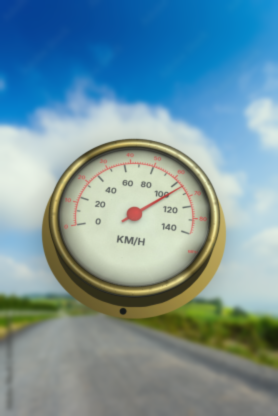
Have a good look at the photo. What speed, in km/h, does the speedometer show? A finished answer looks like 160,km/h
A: 105,km/h
